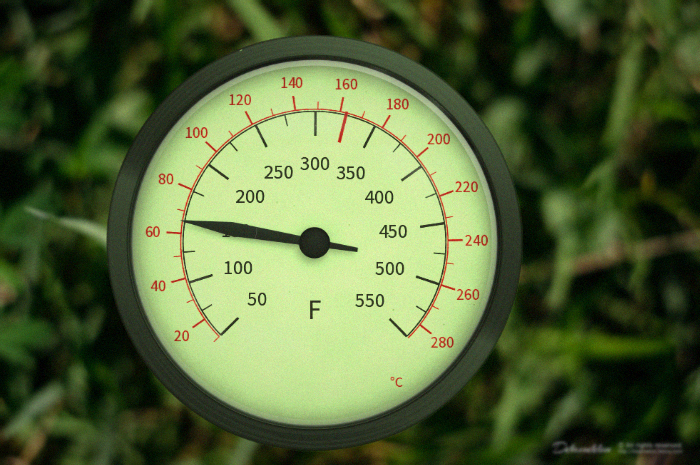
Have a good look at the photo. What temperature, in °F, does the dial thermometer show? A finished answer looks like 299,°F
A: 150,°F
